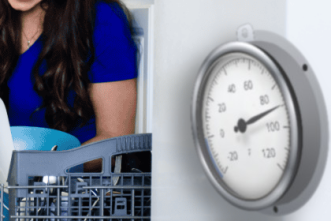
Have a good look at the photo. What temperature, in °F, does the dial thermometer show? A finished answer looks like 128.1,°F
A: 90,°F
